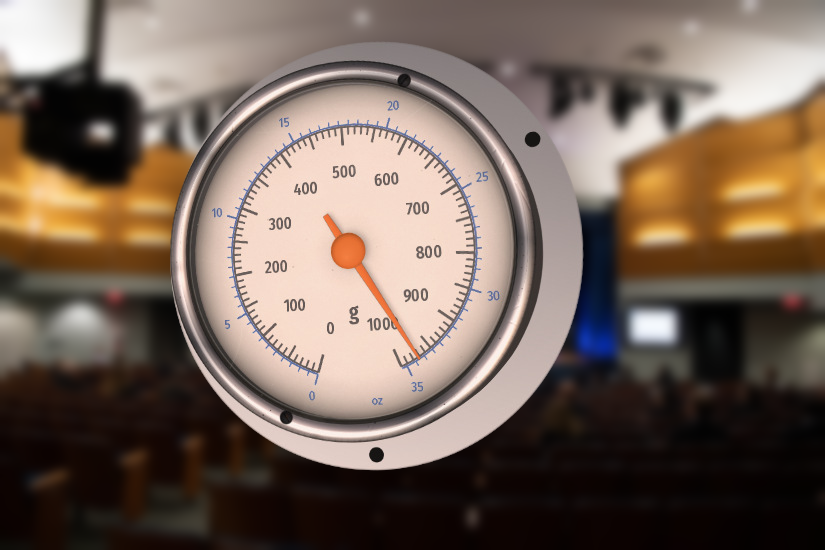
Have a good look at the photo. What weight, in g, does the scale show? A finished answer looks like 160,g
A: 970,g
